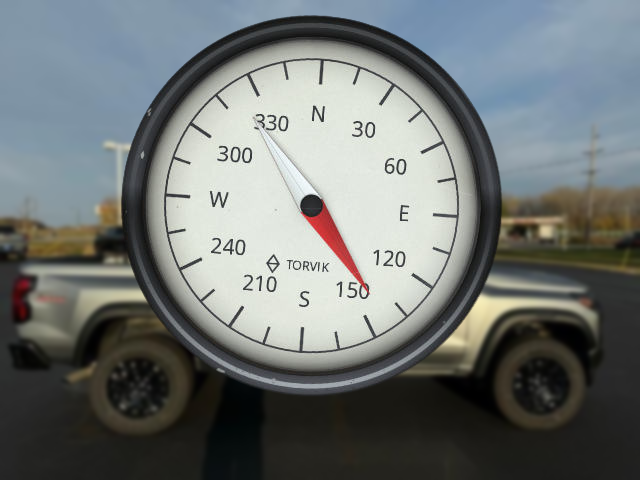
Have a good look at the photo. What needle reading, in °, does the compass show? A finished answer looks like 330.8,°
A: 142.5,°
